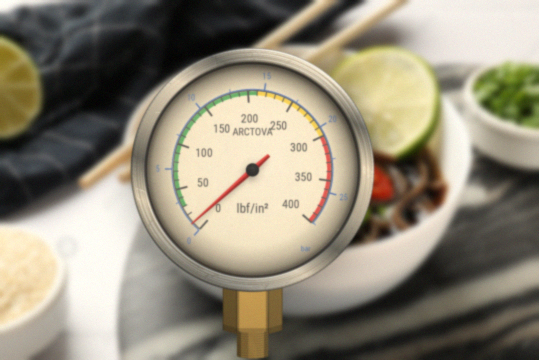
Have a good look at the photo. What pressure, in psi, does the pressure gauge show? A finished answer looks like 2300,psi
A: 10,psi
